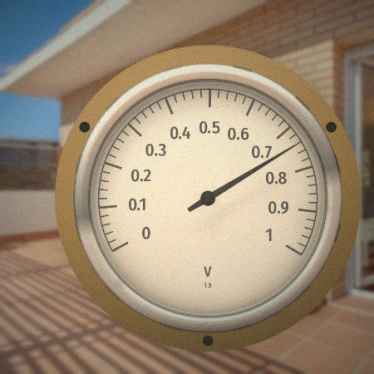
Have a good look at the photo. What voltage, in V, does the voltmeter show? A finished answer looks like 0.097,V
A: 0.74,V
